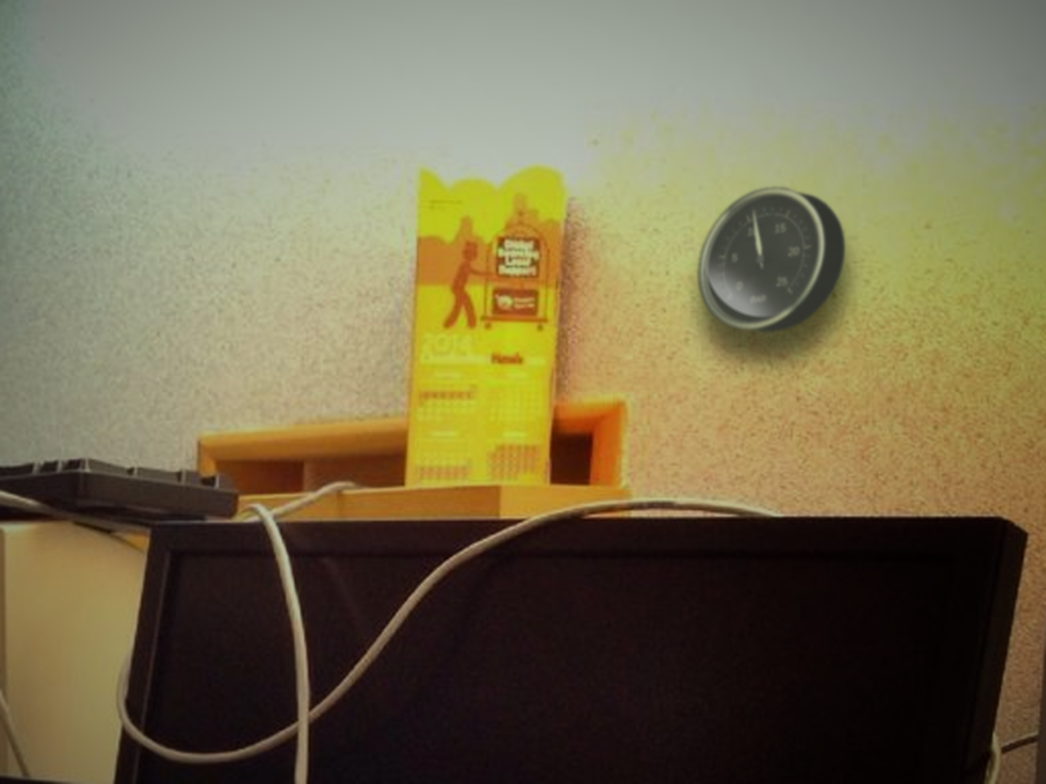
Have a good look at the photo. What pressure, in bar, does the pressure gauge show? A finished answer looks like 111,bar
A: 11,bar
